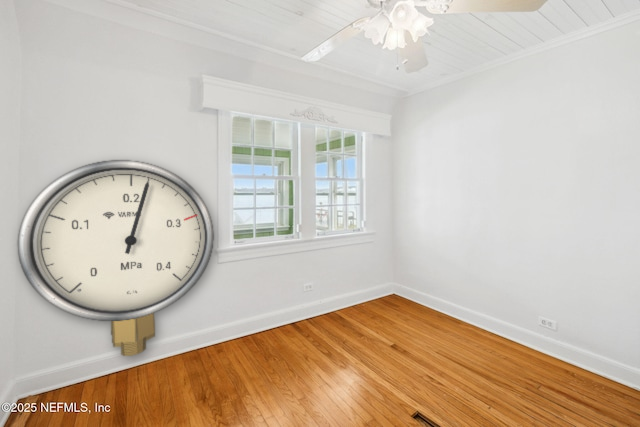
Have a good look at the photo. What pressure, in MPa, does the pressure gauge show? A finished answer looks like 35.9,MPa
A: 0.22,MPa
